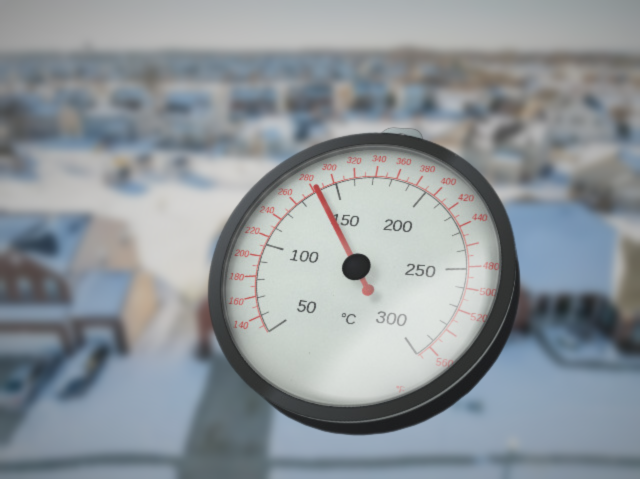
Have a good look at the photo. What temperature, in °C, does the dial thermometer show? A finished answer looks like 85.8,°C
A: 140,°C
